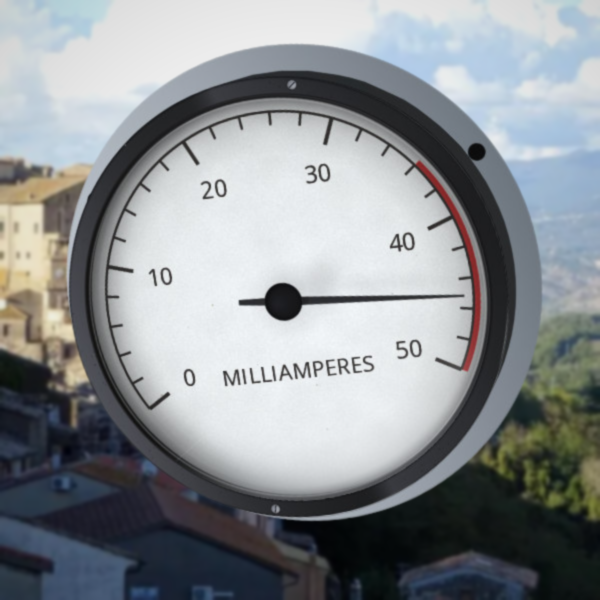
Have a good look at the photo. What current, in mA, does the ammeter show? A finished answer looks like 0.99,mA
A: 45,mA
